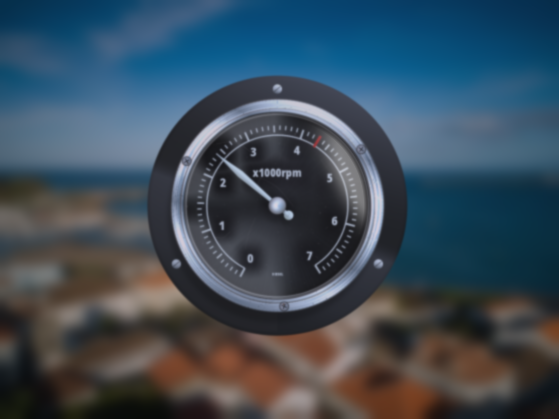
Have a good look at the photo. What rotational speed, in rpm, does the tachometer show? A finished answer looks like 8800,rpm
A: 2400,rpm
